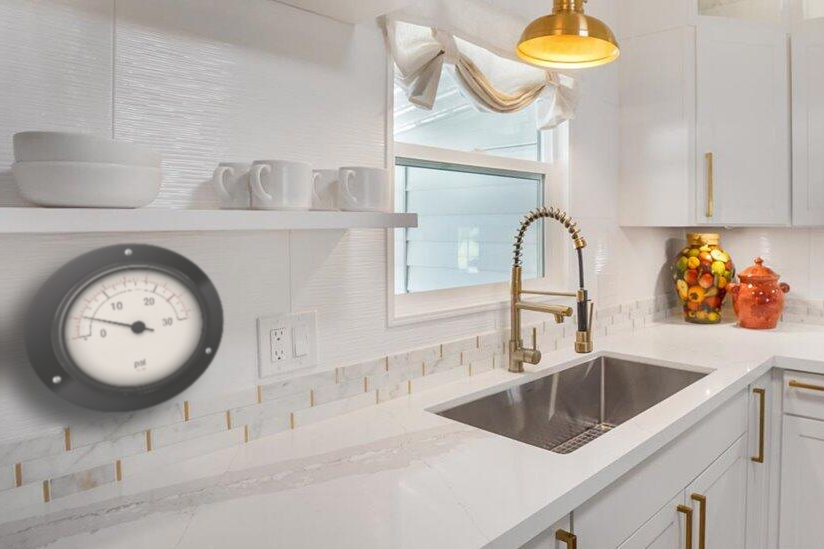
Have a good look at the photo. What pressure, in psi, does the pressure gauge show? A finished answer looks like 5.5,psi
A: 4,psi
